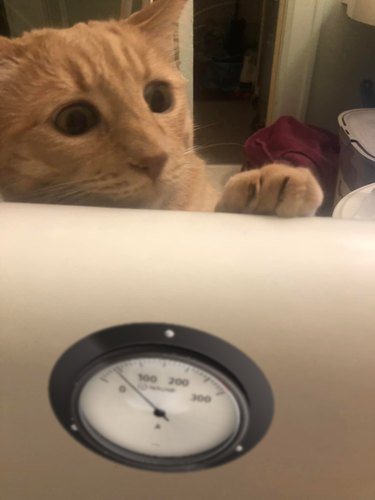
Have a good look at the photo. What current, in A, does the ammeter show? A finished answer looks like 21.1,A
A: 50,A
